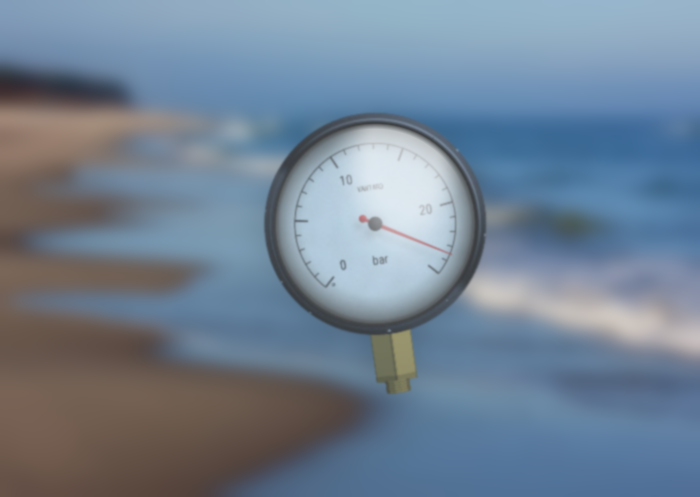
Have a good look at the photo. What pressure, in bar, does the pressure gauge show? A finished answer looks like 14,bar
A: 23.5,bar
